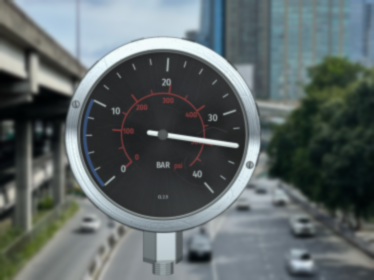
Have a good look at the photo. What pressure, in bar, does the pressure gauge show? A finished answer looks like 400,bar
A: 34,bar
